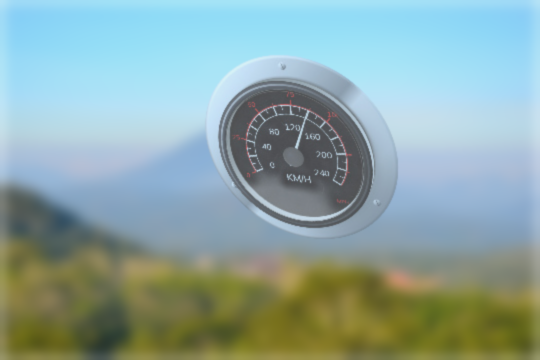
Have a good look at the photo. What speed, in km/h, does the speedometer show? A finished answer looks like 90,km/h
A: 140,km/h
